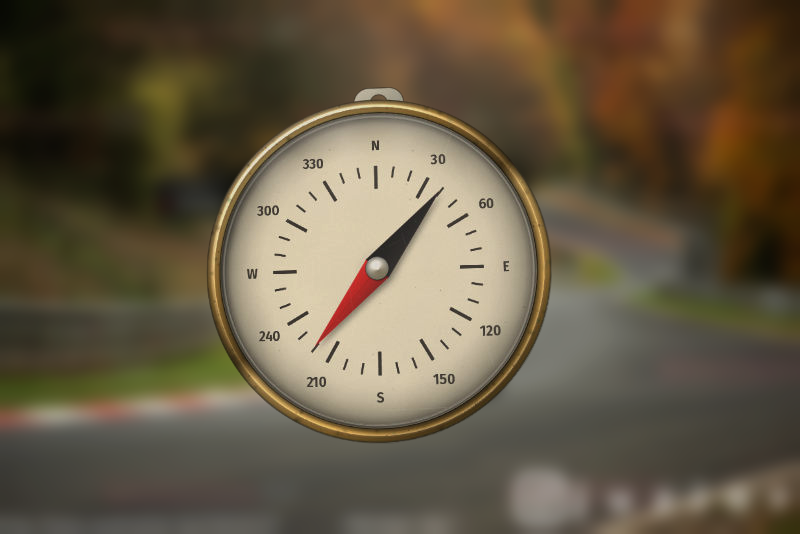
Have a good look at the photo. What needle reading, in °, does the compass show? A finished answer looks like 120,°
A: 220,°
